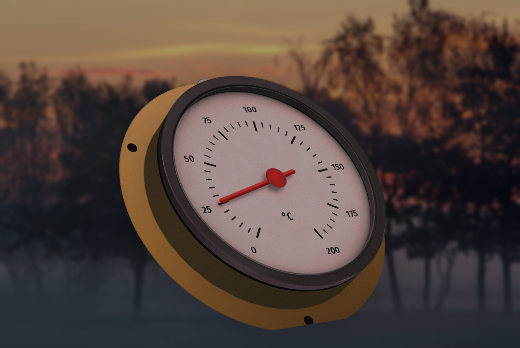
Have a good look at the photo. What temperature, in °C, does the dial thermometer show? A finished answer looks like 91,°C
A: 25,°C
